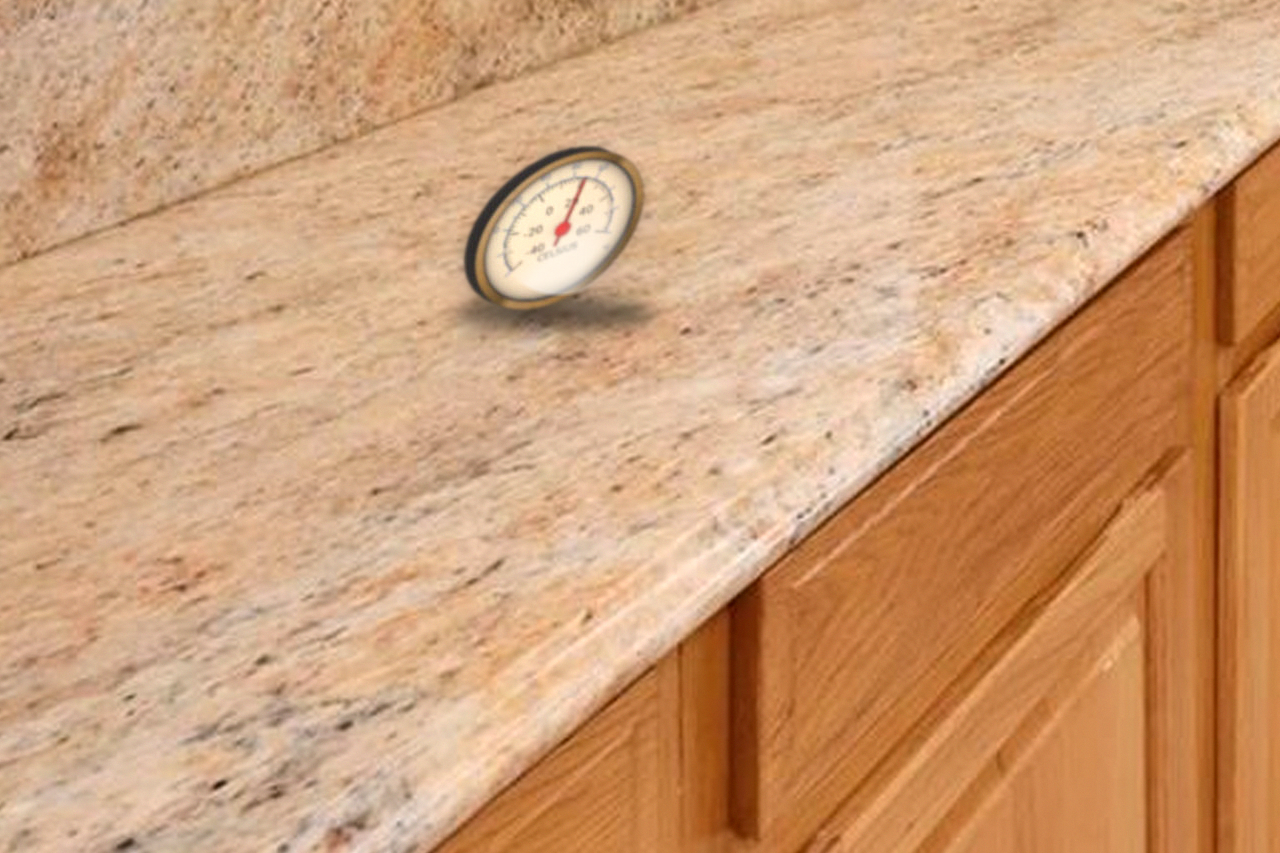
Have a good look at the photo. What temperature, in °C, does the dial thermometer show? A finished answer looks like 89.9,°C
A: 20,°C
